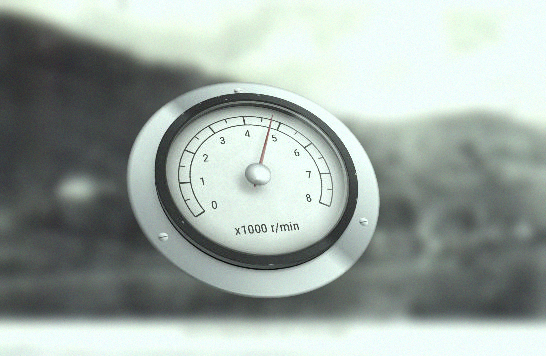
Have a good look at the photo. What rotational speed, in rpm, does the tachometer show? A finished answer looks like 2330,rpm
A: 4750,rpm
